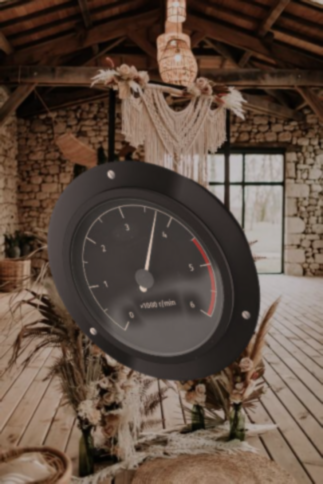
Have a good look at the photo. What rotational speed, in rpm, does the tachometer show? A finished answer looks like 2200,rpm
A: 3750,rpm
